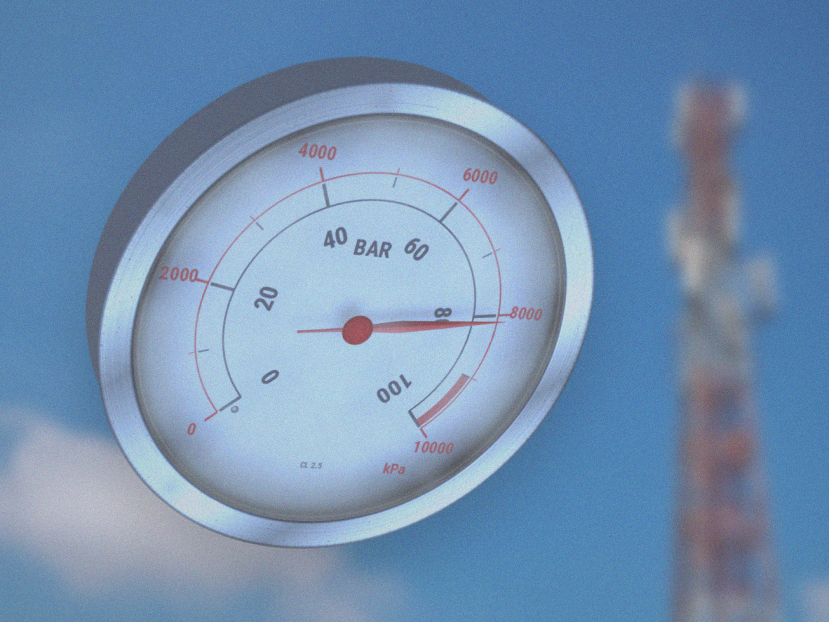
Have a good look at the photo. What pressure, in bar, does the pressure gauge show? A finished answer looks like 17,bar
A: 80,bar
